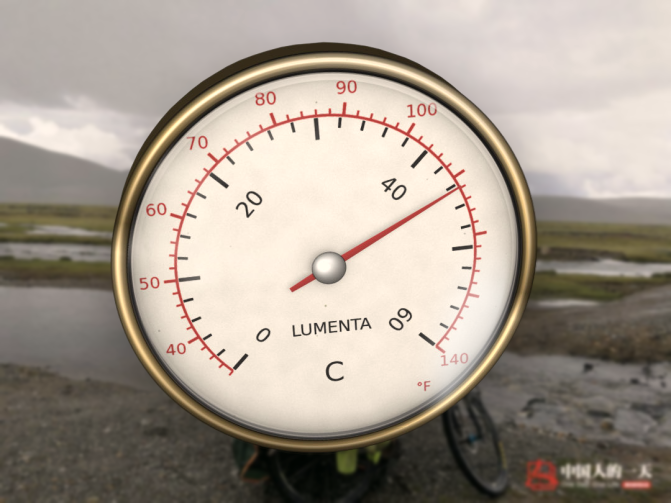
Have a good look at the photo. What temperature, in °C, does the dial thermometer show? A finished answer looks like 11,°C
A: 44,°C
